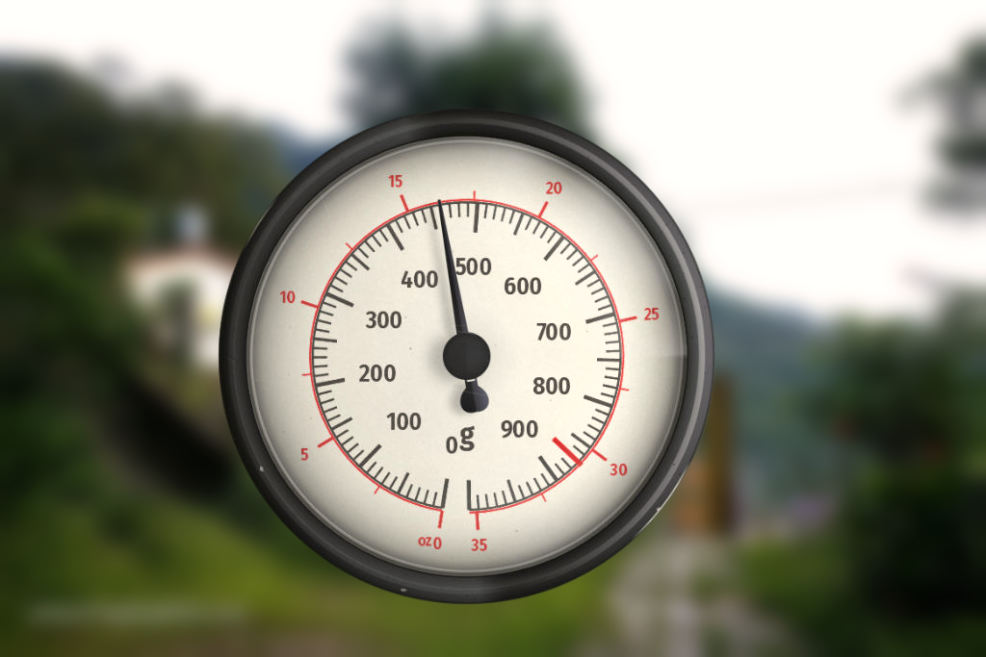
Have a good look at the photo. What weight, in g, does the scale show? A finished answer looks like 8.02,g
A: 460,g
